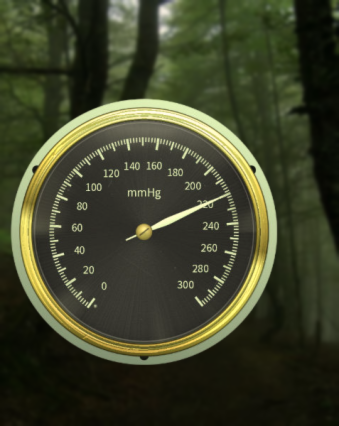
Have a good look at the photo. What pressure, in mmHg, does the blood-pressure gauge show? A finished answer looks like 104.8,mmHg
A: 220,mmHg
